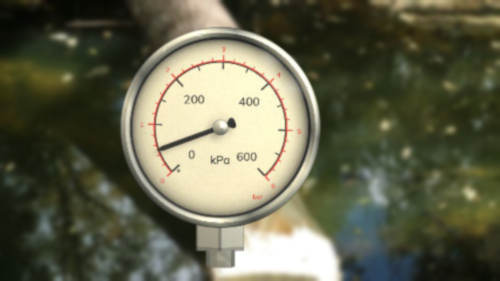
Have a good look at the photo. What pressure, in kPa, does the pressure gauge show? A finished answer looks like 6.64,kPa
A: 50,kPa
